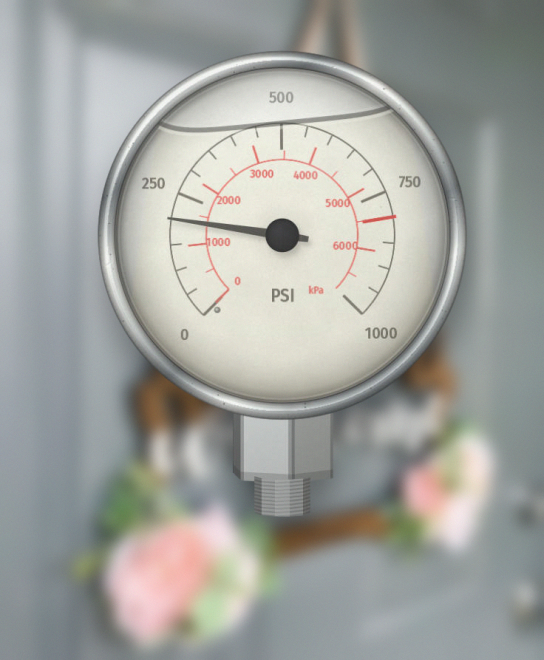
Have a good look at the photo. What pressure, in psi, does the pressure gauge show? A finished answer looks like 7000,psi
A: 200,psi
